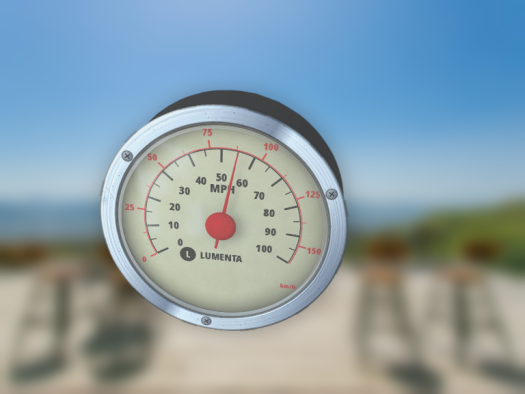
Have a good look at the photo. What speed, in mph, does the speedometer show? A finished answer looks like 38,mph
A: 55,mph
